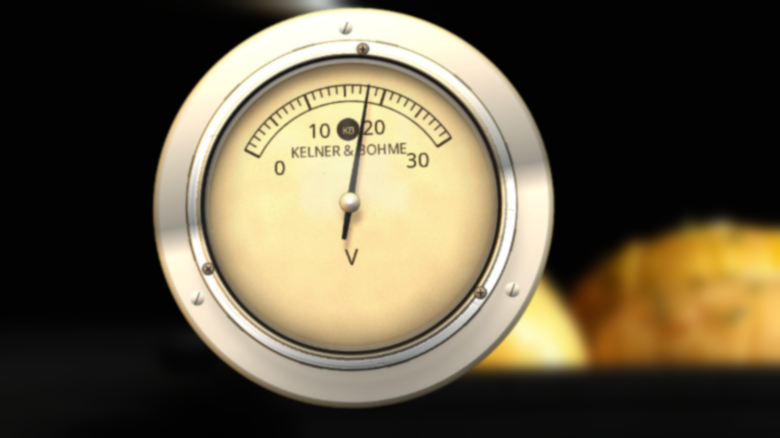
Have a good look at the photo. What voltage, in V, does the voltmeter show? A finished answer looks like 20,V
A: 18,V
